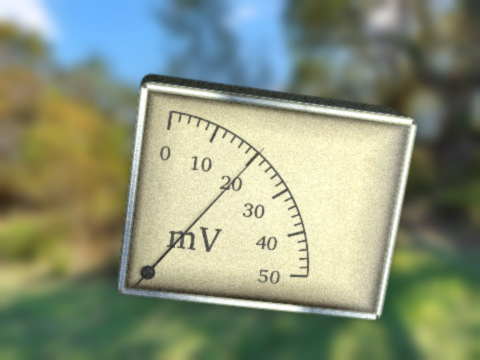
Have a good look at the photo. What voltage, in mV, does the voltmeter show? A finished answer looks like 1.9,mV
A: 20,mV
